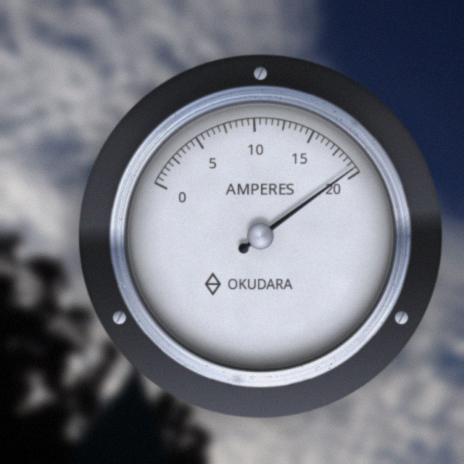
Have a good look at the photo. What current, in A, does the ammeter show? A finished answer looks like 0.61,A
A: 19.5,A
